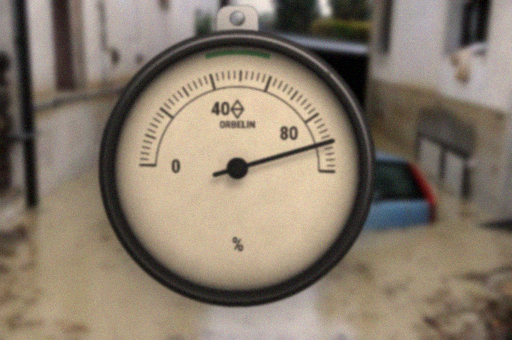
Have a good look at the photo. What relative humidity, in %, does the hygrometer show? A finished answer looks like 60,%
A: 90,%
